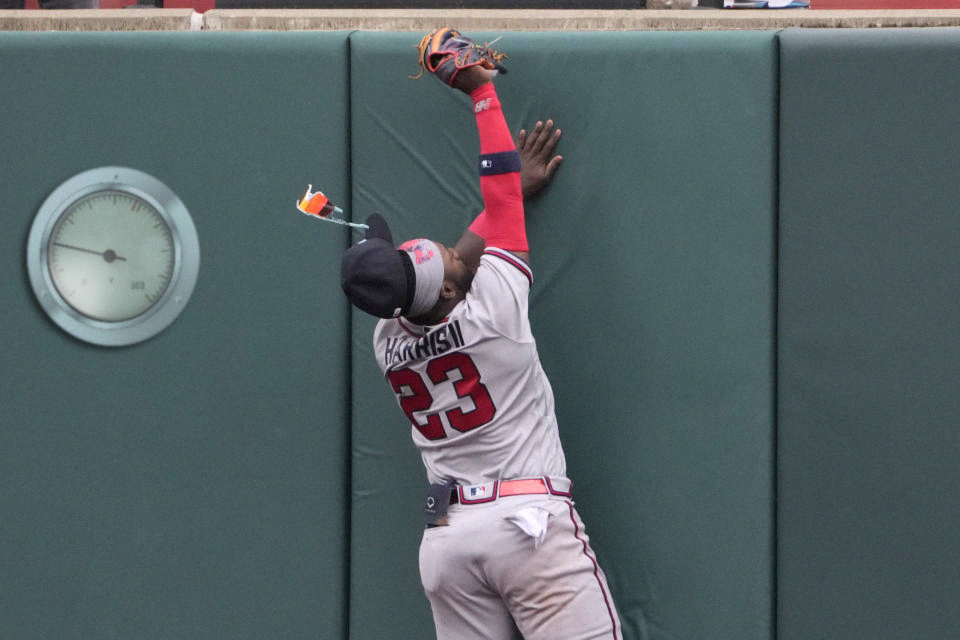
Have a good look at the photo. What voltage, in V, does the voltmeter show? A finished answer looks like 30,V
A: 100,V
